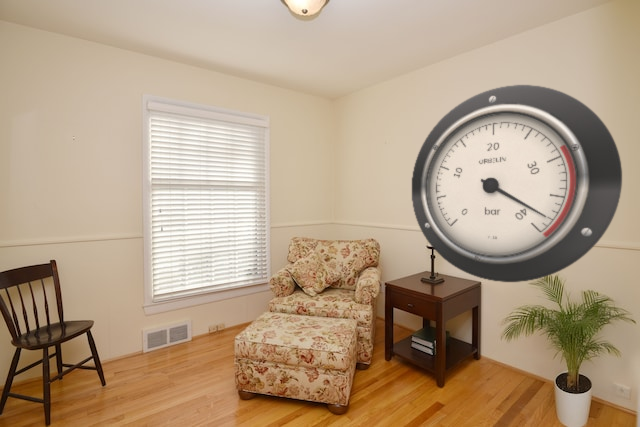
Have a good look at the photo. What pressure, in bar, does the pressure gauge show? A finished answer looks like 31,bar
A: 38,bar
